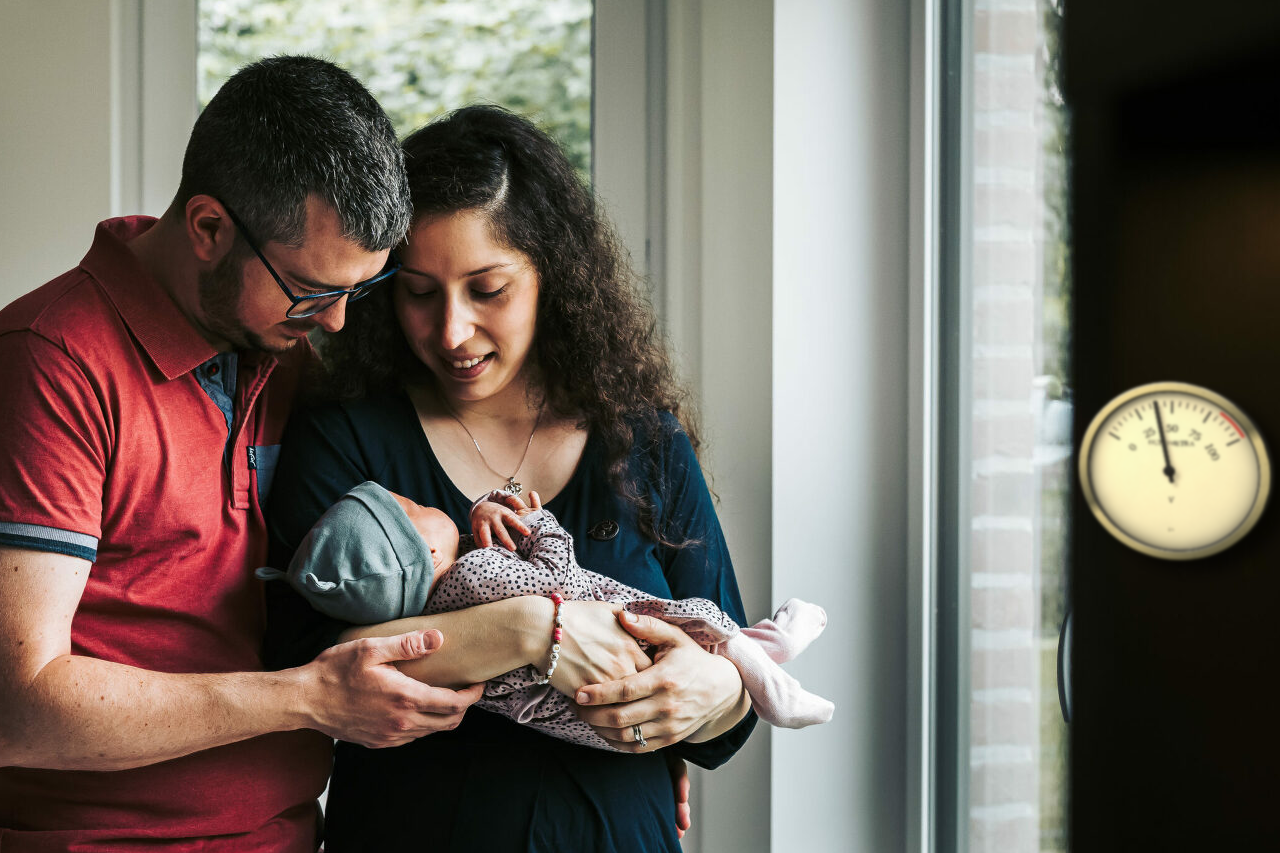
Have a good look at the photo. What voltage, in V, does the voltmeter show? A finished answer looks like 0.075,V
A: 40,V
